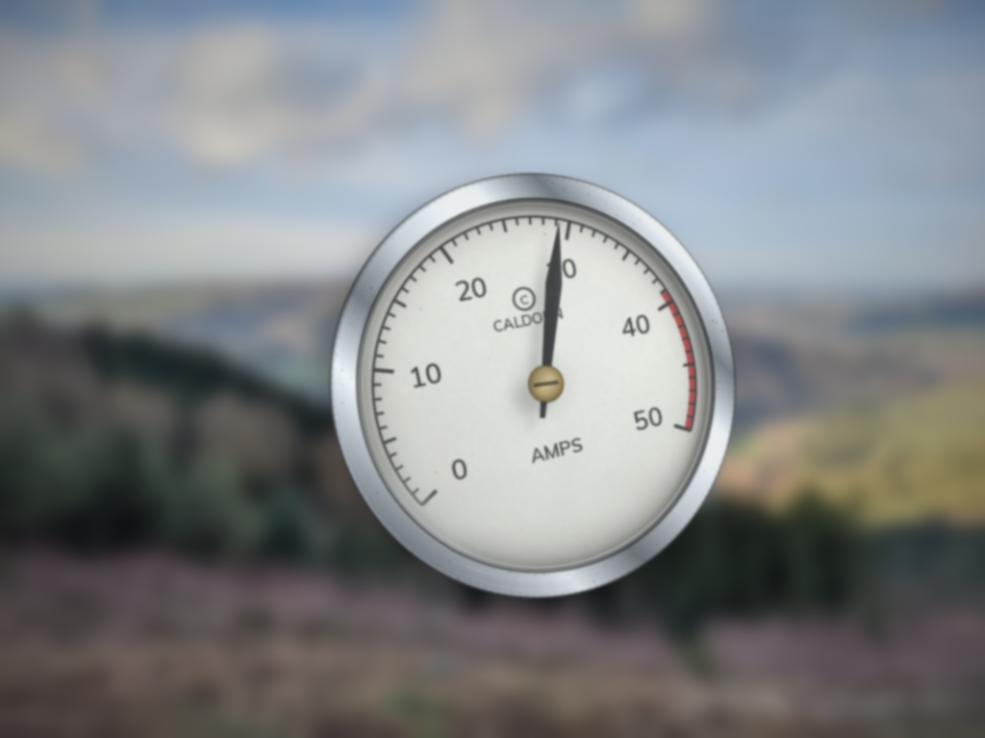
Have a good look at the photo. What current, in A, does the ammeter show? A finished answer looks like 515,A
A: 29,A
